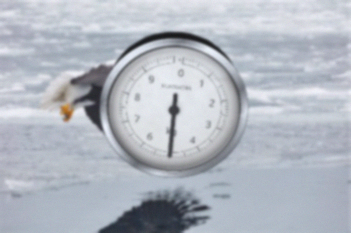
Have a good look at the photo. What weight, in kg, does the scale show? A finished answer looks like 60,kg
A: 5,kg
